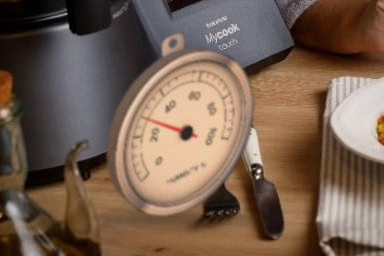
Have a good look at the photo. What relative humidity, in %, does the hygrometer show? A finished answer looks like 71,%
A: 28,%
